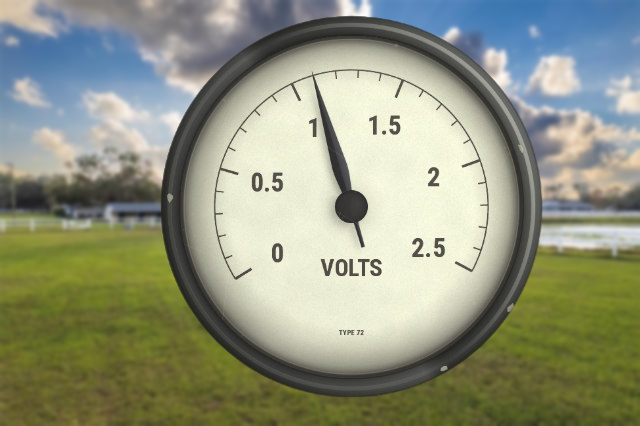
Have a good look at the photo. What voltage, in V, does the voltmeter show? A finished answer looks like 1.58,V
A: 1.1,V
